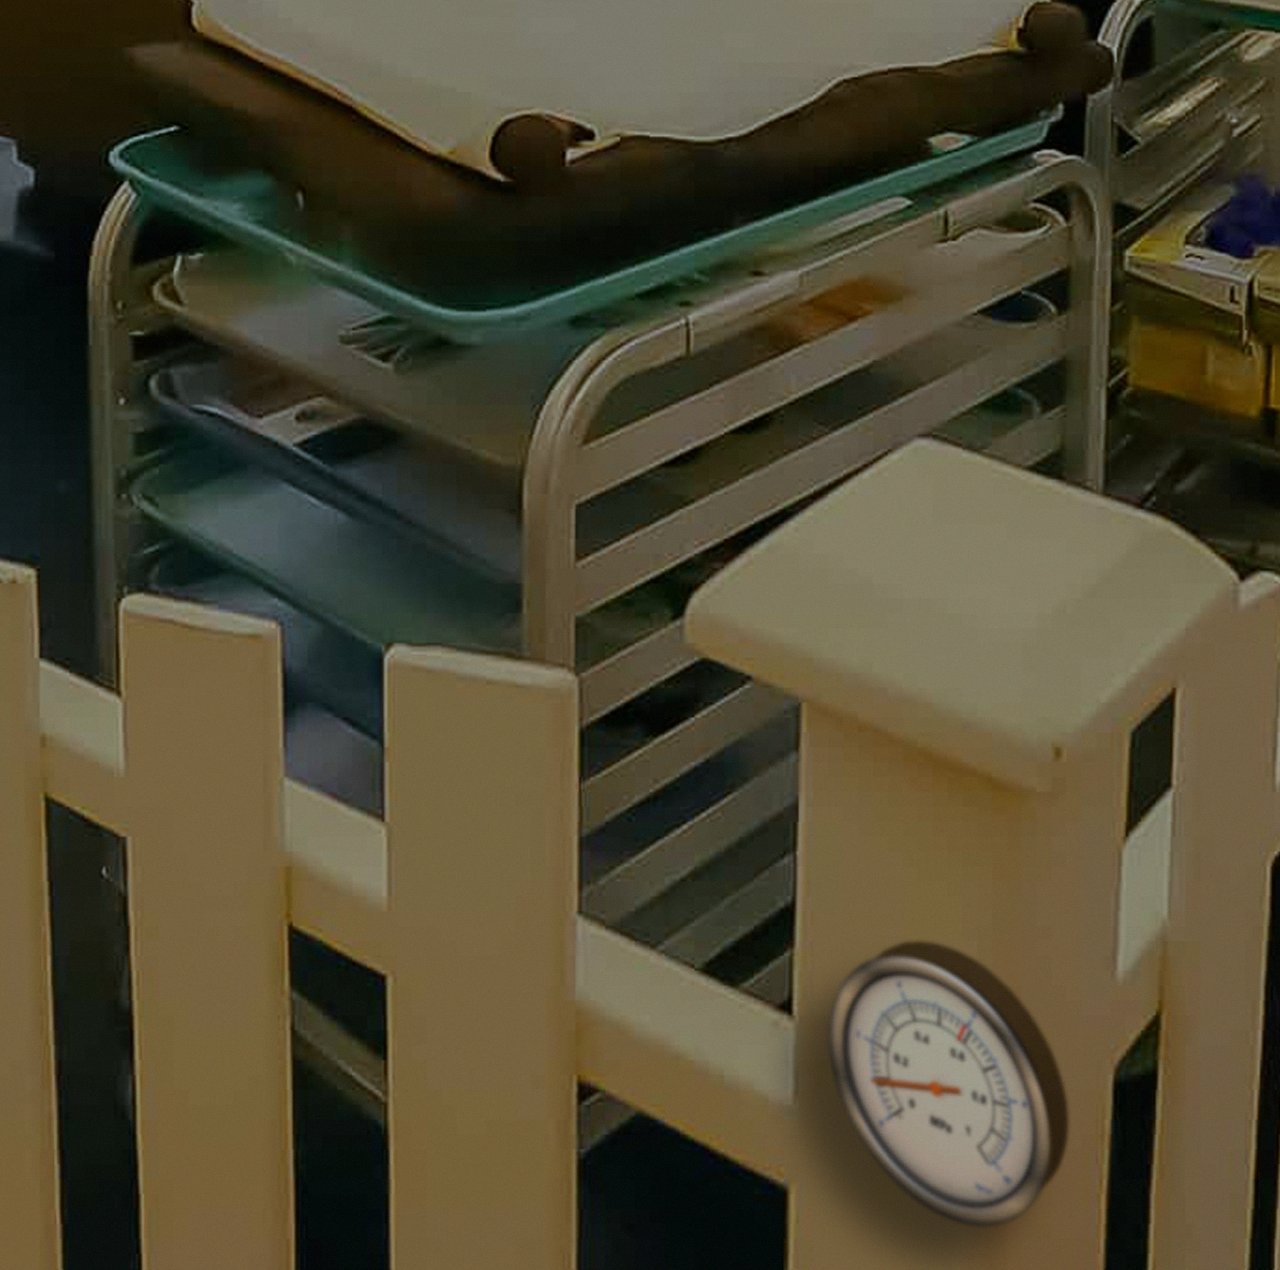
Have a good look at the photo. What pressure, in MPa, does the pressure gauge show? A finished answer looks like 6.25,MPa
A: 0.1,MPa
